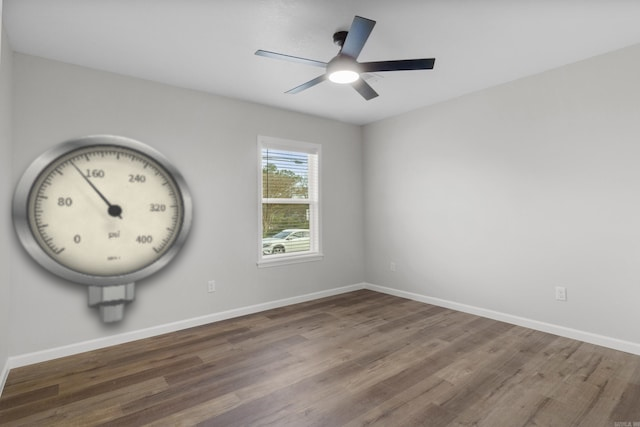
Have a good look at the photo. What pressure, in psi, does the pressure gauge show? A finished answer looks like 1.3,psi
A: 140,psi
